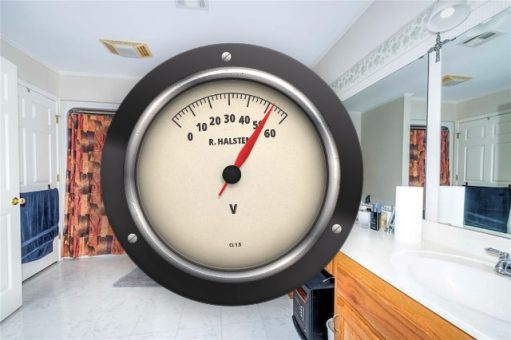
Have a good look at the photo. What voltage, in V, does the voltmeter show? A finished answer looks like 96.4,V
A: 52,V
